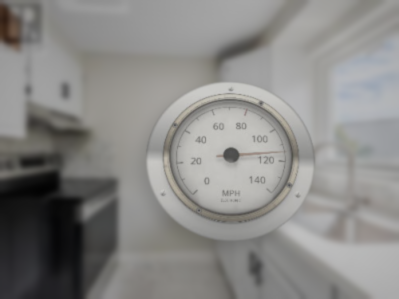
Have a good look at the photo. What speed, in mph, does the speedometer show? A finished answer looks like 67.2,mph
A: 115,mph
